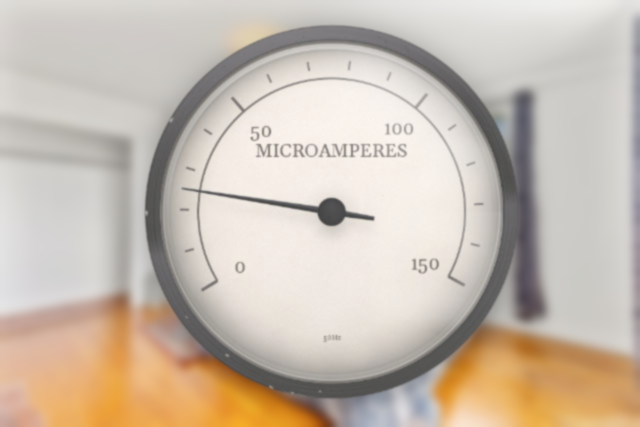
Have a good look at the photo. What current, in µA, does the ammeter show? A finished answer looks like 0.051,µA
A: 25,µA
